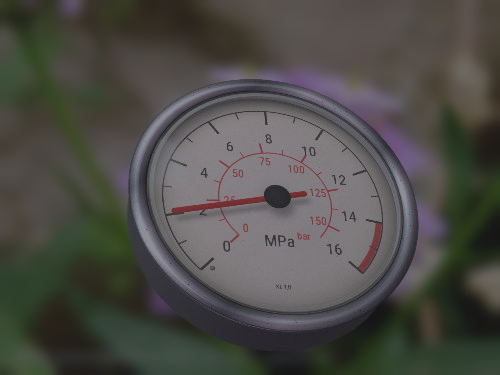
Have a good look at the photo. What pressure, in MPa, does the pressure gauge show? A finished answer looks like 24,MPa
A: 2,MPa
